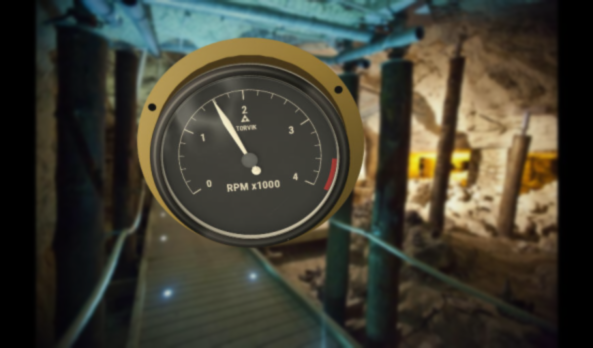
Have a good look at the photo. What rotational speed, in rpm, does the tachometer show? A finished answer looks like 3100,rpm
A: 1600,rpm
